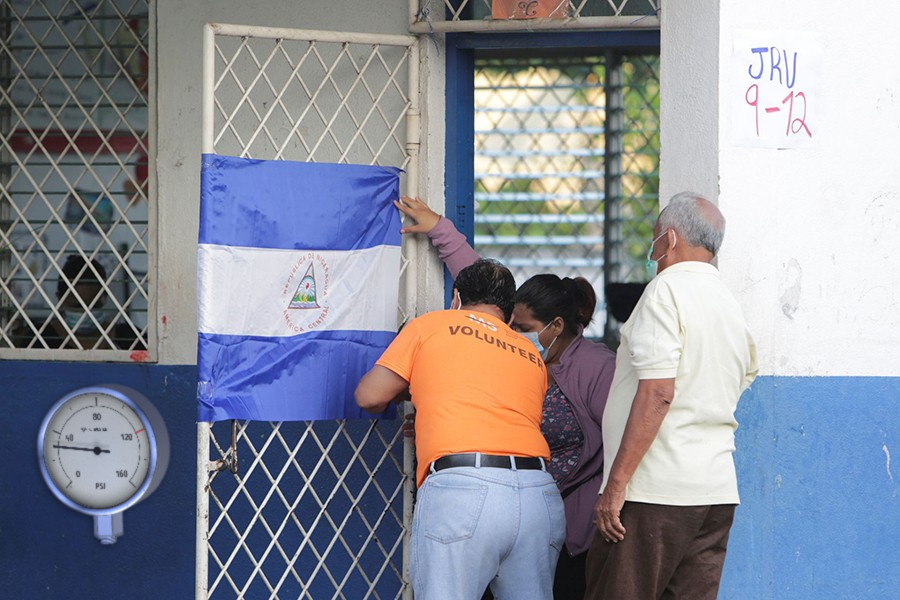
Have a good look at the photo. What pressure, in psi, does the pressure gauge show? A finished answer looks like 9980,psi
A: 30,psi
